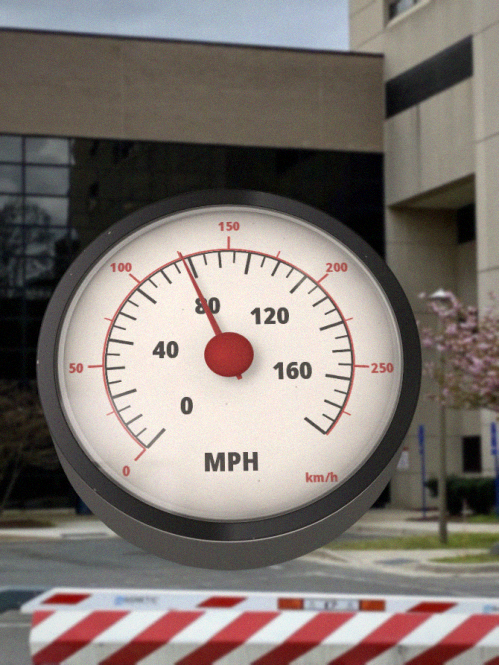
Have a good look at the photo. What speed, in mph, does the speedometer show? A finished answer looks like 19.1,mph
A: 77.5,mph
